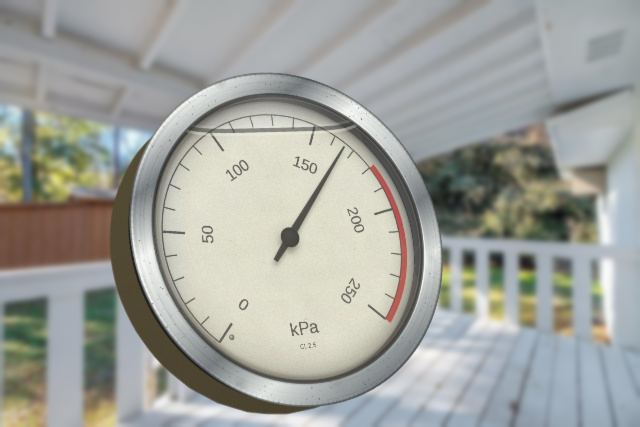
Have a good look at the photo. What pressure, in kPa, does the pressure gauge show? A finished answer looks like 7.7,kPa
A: 165,kPa
